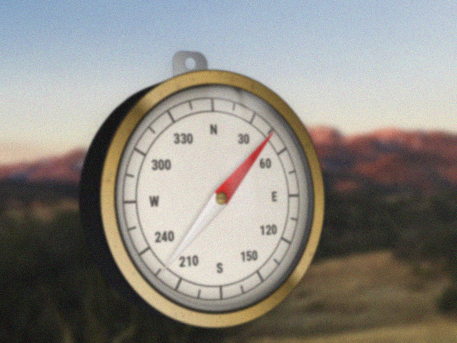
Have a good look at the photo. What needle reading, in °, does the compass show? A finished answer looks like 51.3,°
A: 45,°
